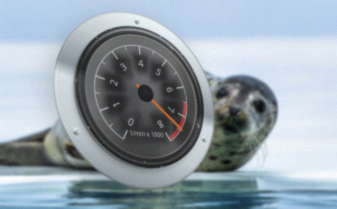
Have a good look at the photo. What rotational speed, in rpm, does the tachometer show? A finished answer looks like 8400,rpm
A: 7500,rpm
